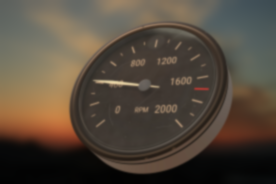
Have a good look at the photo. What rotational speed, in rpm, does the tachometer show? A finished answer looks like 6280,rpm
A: 400,rpm
